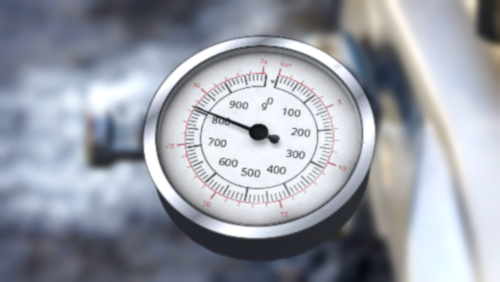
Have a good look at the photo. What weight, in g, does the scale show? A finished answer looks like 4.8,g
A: 800,g
